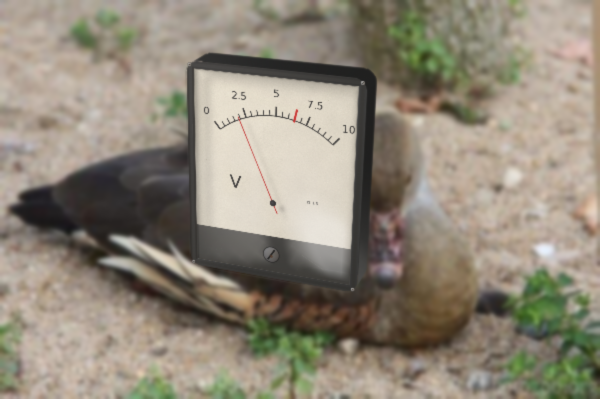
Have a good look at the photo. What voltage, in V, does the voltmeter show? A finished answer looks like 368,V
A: 2,V
